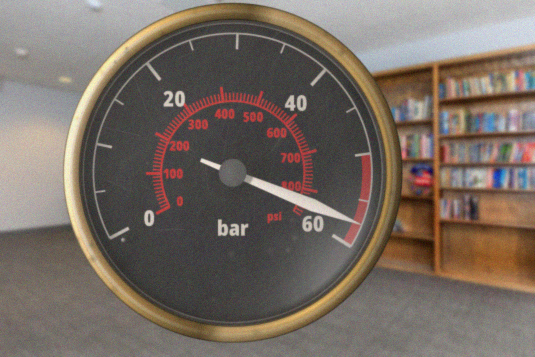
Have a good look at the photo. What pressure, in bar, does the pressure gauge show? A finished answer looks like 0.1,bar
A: 57.5,bar
